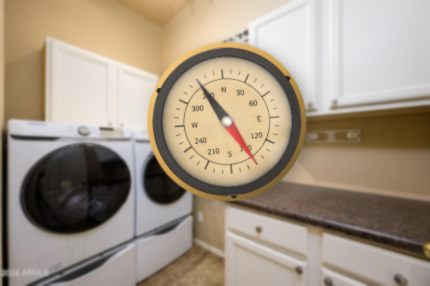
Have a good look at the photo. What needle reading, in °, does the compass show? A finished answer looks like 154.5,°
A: 150,°
